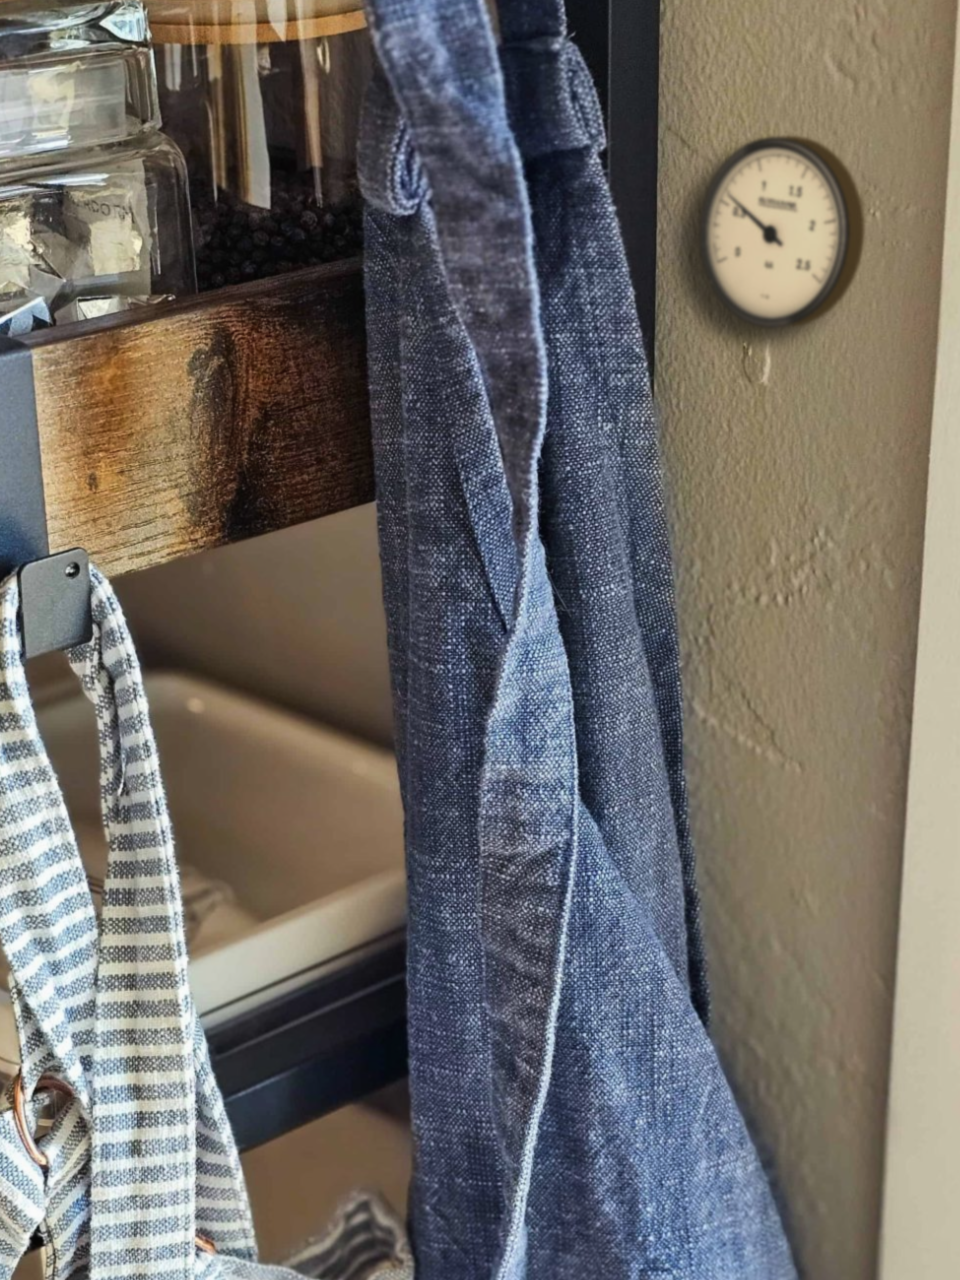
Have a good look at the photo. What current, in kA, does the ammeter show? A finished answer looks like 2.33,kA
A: 0.6,kA
